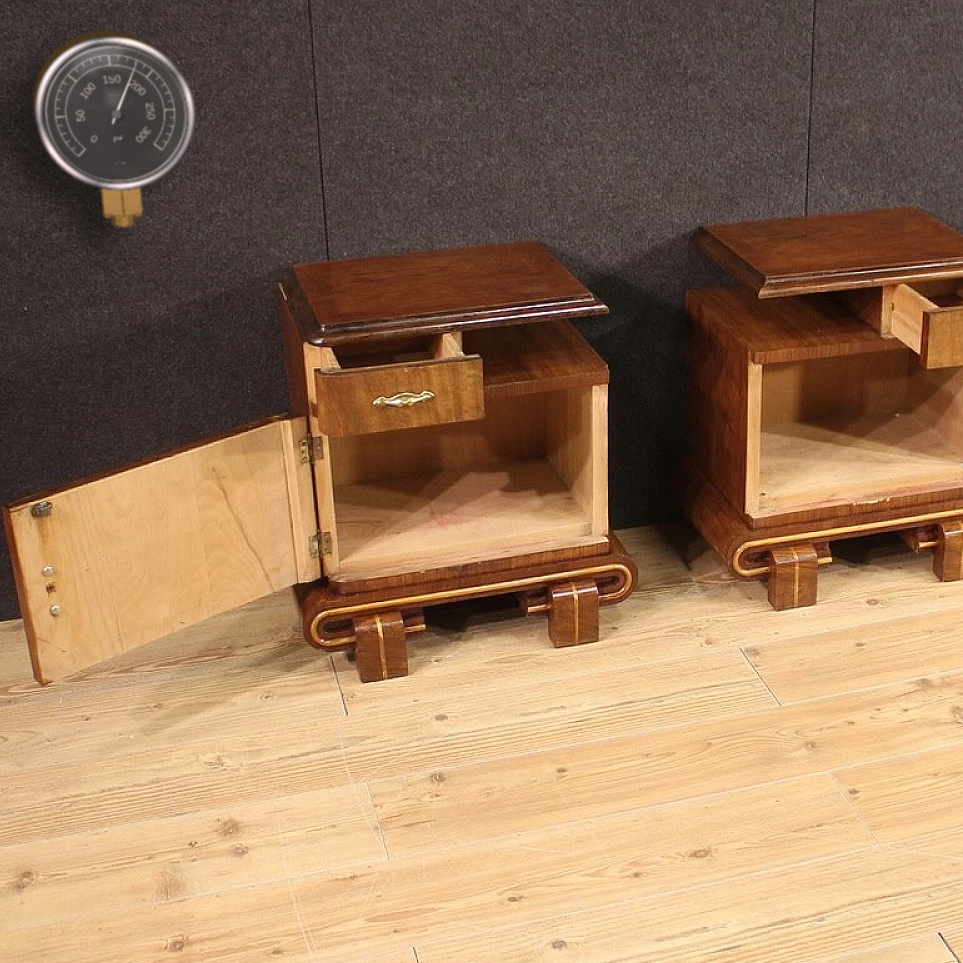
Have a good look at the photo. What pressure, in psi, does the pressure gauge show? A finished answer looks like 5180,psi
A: 180,psi
